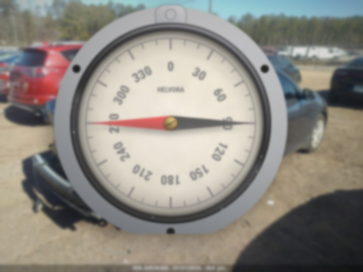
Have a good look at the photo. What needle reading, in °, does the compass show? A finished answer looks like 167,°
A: 270,°
